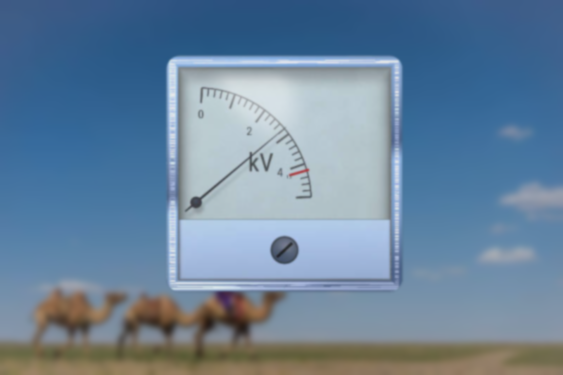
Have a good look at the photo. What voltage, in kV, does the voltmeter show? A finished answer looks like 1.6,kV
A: 2.8,kV
